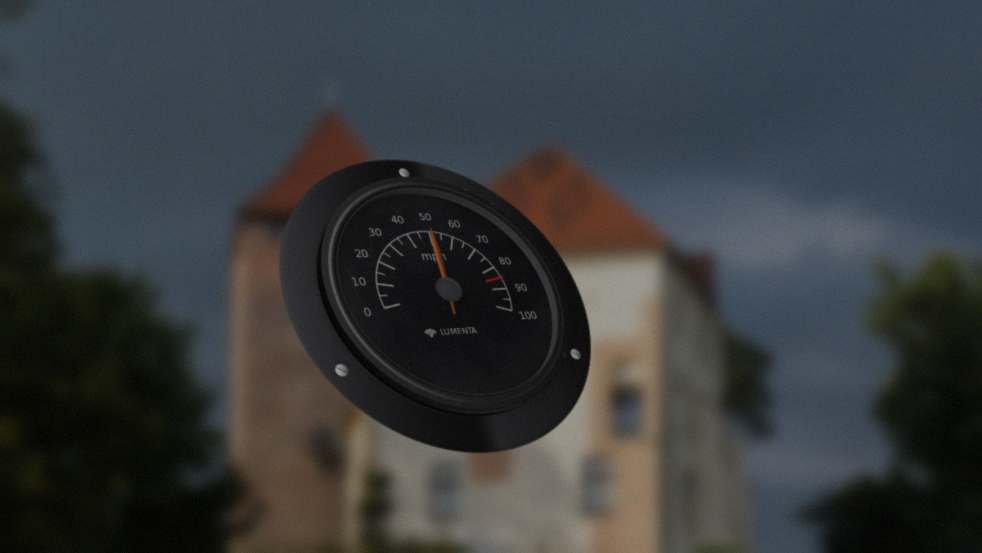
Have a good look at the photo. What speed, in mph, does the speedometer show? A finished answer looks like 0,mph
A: 50,mph
